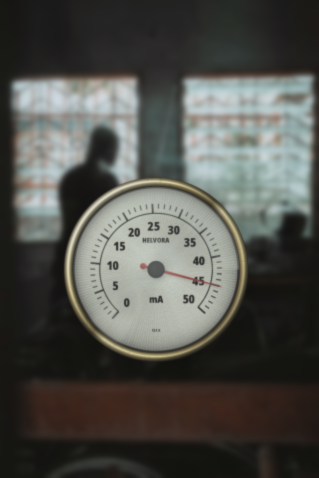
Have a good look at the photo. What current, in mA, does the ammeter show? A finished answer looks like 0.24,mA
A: 45,mA
